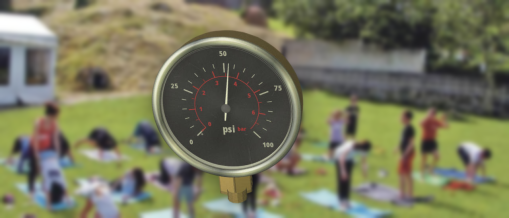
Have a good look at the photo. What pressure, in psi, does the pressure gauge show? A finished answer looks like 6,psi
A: 52.5,psi
